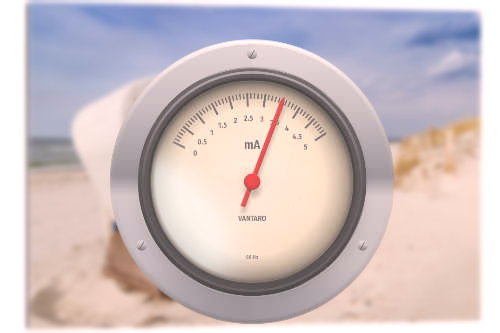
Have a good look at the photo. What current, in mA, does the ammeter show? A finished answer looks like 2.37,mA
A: 3.5,mA
